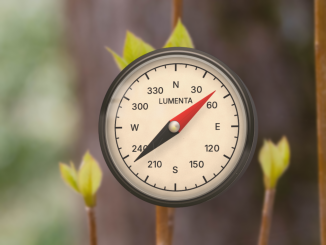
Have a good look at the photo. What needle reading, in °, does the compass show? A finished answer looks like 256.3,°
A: 50,°
